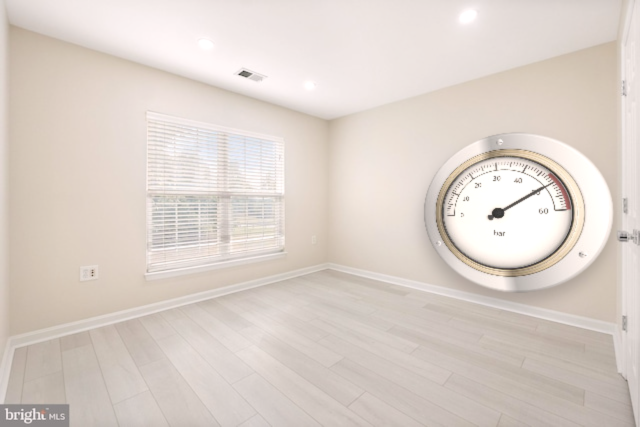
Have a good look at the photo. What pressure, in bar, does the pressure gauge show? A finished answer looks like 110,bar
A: 50,bar
